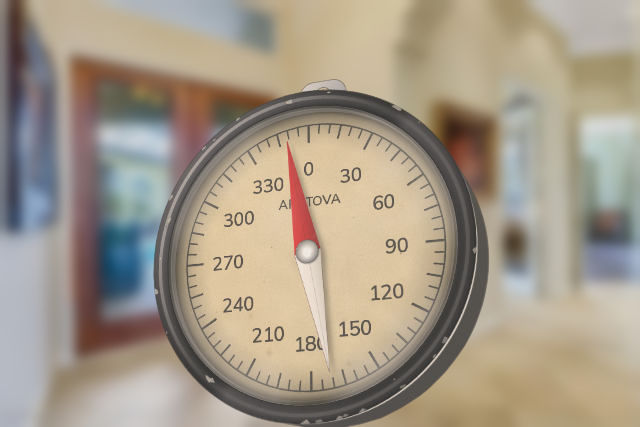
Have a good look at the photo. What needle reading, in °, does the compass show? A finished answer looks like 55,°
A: 350,°
